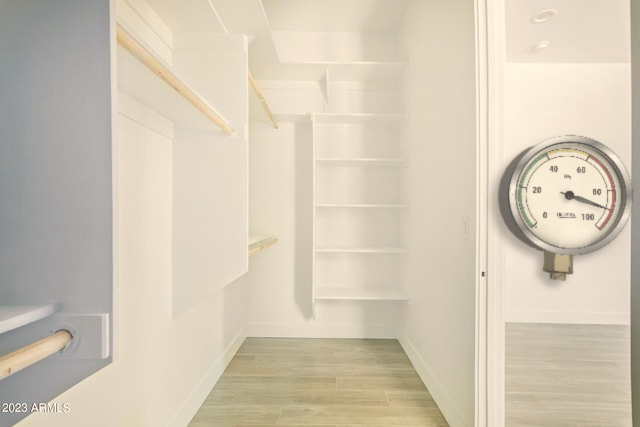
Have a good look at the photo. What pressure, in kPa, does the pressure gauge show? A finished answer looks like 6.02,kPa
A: 90,kPa
